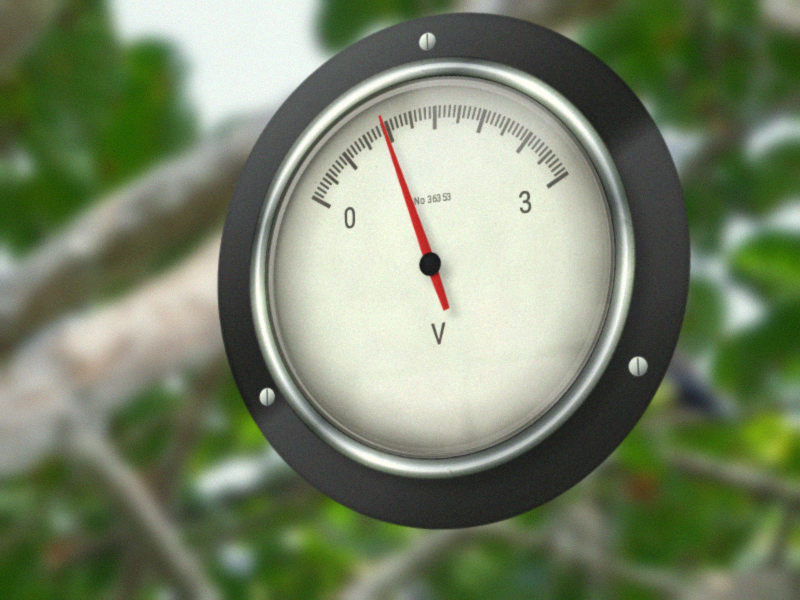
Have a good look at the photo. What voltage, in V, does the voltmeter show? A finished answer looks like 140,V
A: 1,V
